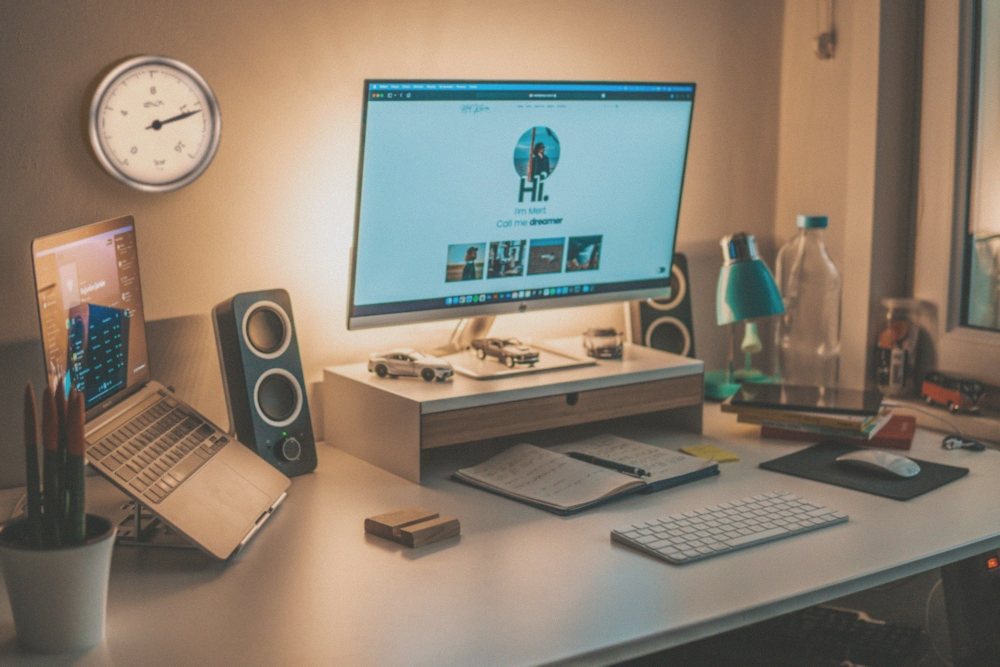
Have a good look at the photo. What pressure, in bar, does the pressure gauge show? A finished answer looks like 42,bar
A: 12.5,bar
